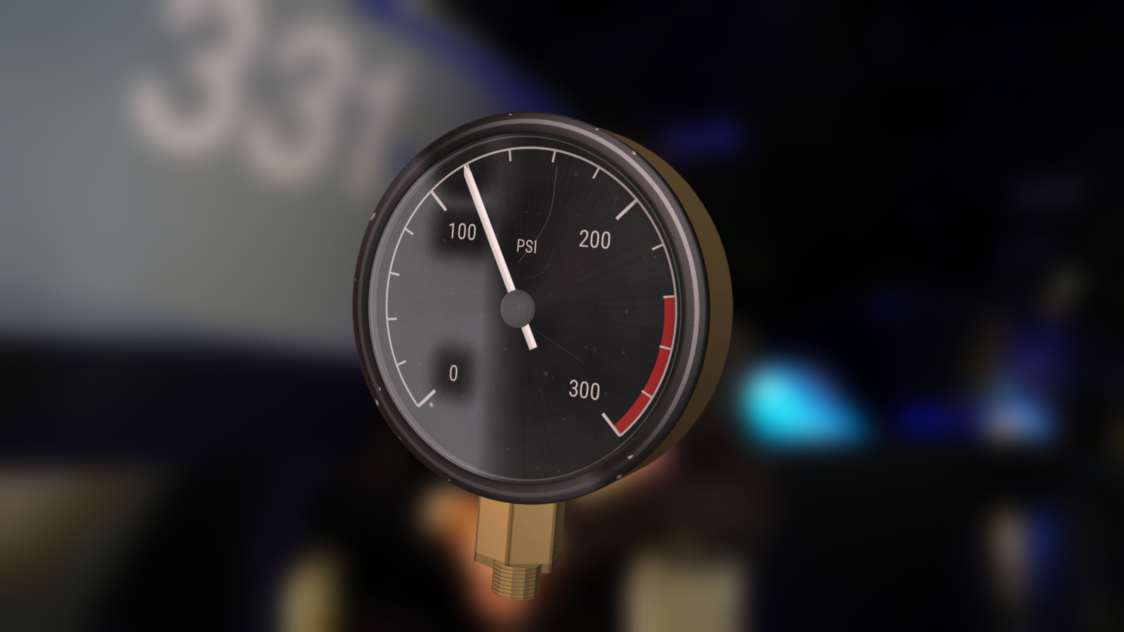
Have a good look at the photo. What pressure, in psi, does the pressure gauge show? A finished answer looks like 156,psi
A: 120,psi
